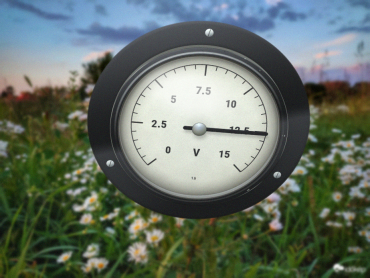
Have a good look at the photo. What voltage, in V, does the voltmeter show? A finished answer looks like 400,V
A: 12.5,V
